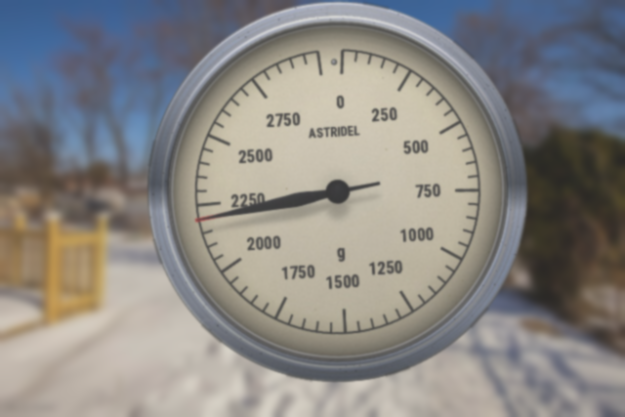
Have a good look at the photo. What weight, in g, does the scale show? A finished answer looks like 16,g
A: 2200,g
